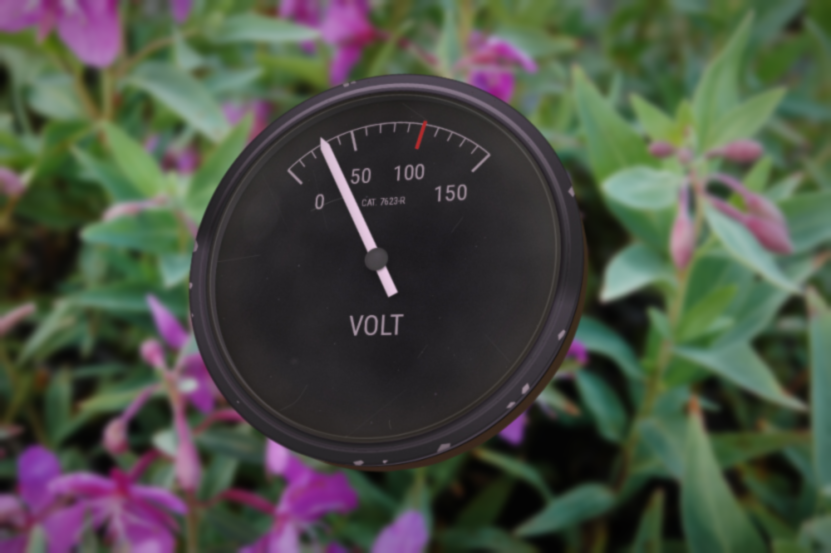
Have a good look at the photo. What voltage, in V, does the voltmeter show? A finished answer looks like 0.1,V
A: 30,V
